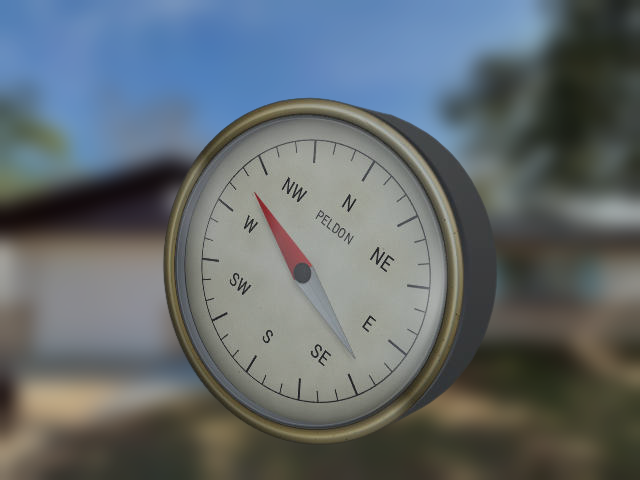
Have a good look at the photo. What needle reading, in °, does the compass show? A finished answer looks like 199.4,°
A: 290,°
